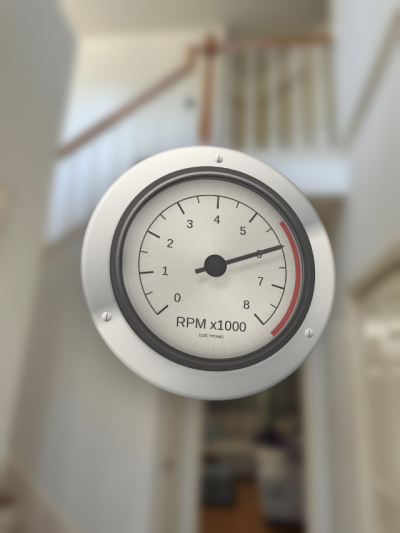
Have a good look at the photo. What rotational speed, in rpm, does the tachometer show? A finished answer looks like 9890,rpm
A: 6000,rpm
